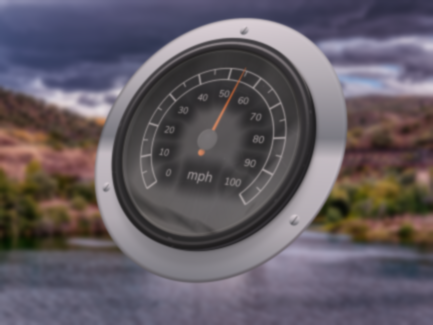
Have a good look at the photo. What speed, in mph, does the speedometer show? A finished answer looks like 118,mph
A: 55,mph
